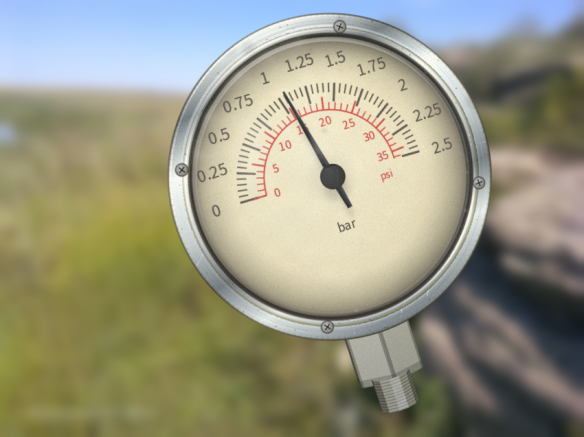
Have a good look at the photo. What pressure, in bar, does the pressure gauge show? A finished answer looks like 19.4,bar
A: 1.05,bar
